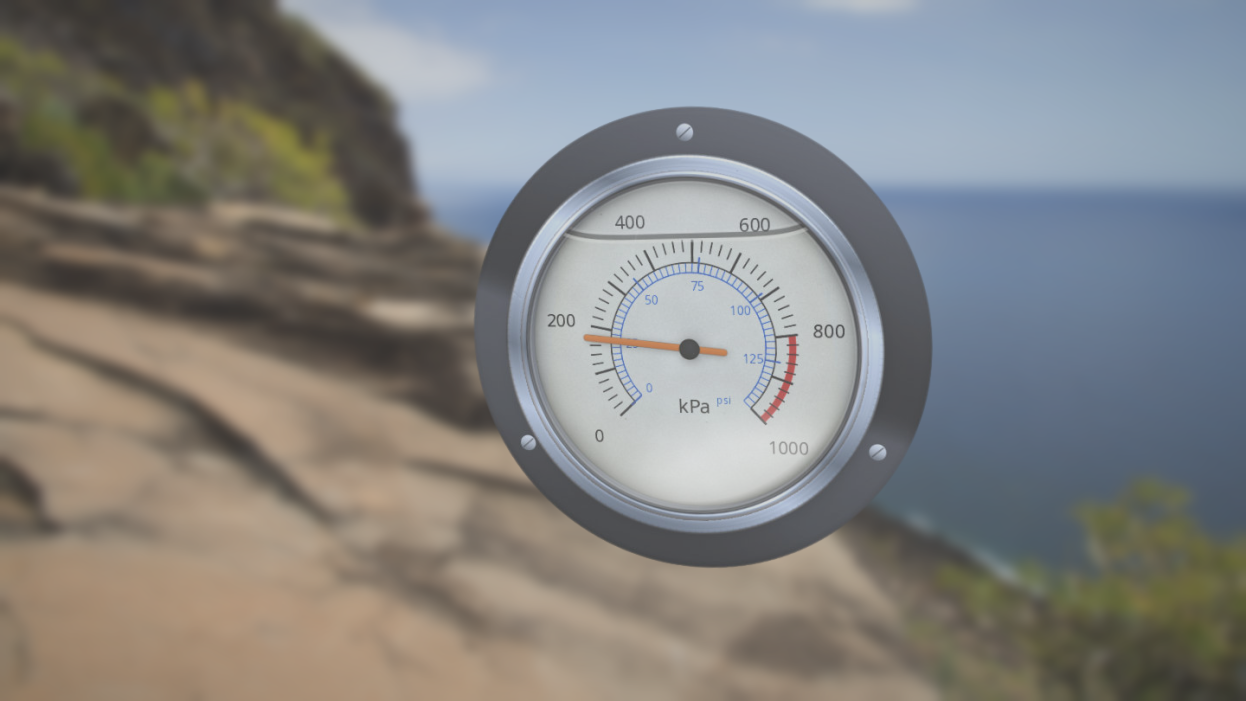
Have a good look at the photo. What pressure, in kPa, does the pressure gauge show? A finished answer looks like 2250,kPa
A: 180,kPa
